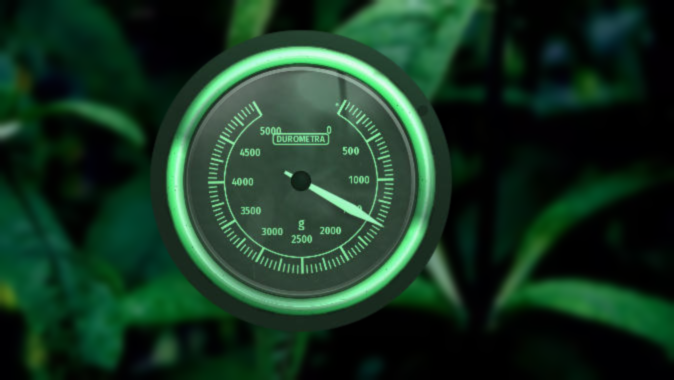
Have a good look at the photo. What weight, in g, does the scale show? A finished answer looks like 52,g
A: 1500,g
